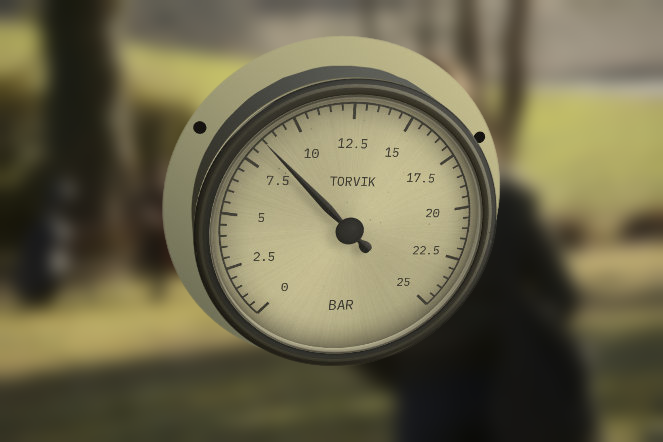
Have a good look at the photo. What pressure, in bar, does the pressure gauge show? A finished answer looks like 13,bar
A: 8.5,bar
